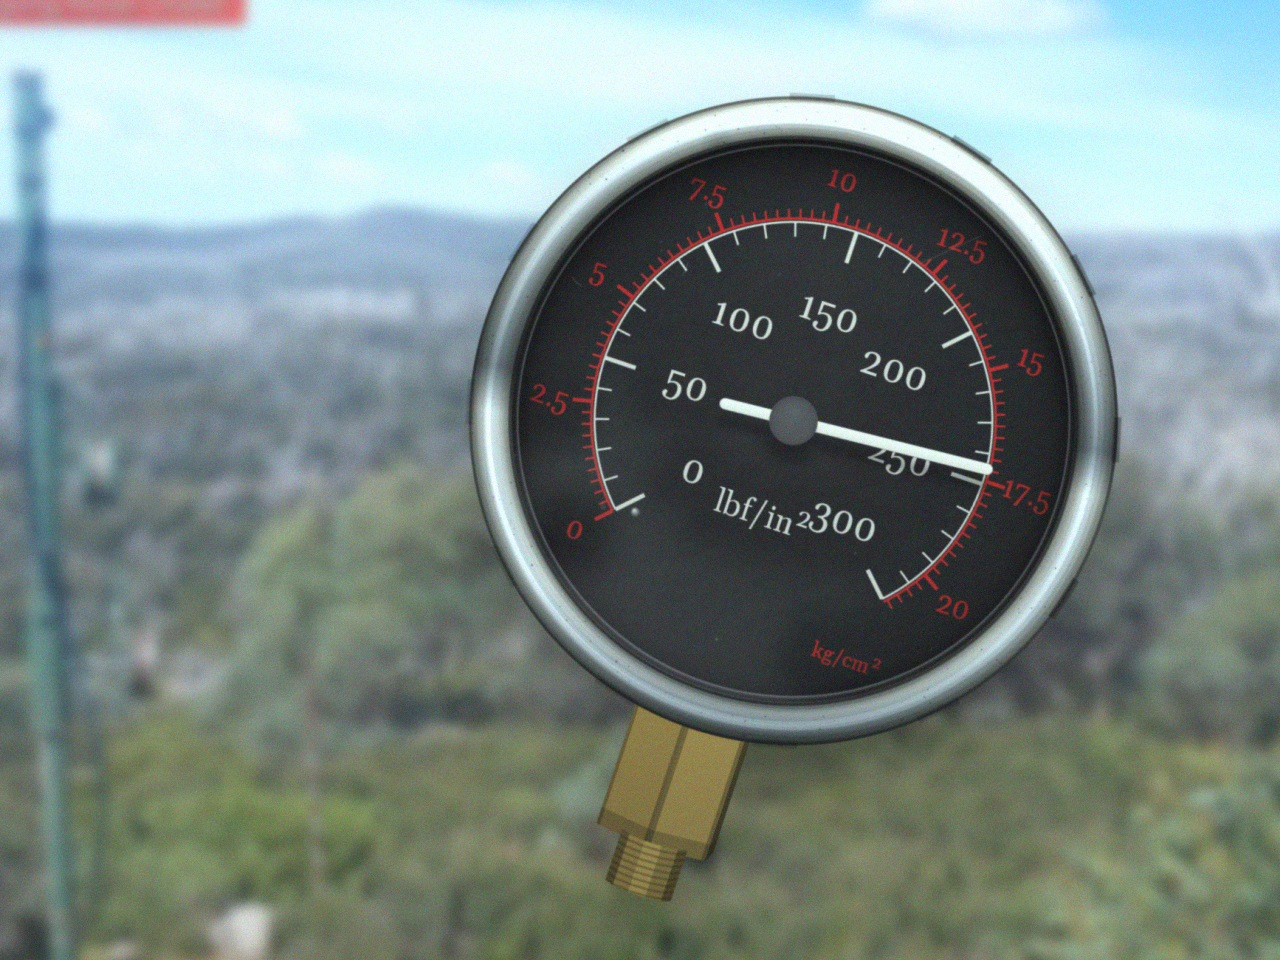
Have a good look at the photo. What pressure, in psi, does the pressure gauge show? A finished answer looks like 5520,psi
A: 245,psi
